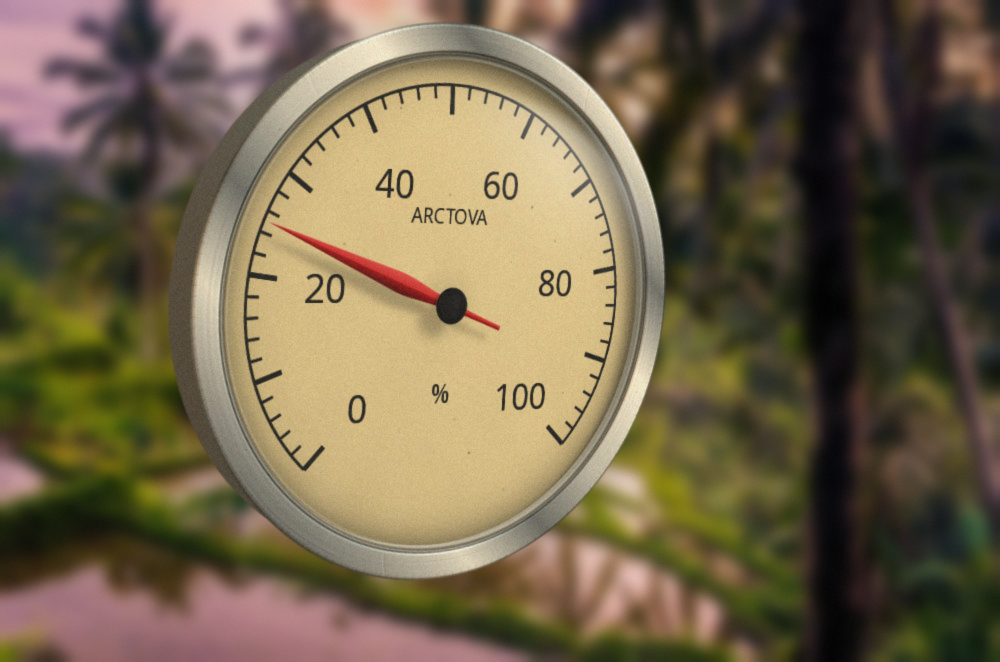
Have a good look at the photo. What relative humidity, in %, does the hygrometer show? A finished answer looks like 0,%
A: 25,%
